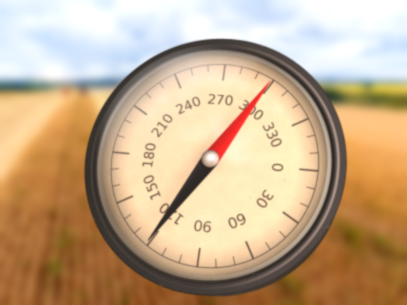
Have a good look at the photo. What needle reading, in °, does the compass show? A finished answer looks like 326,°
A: 300,°
